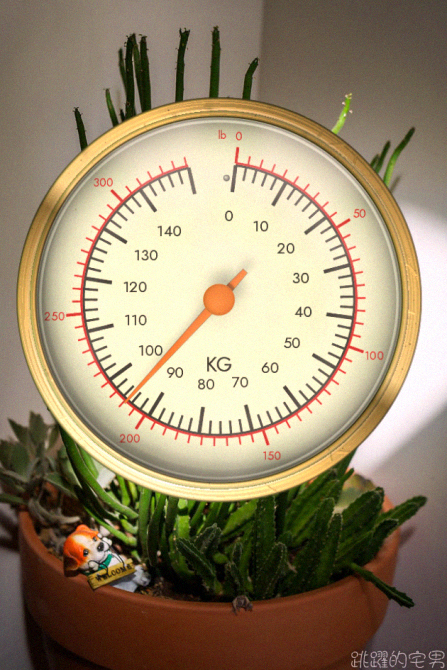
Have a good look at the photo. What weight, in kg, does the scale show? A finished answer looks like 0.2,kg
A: 95,kg
